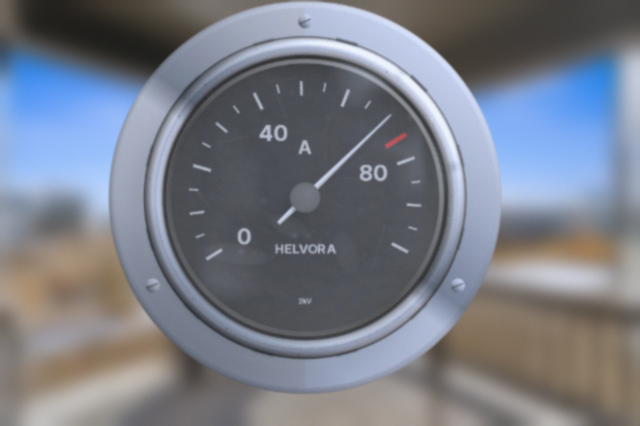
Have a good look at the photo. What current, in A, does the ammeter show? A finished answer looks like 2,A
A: 70,A
